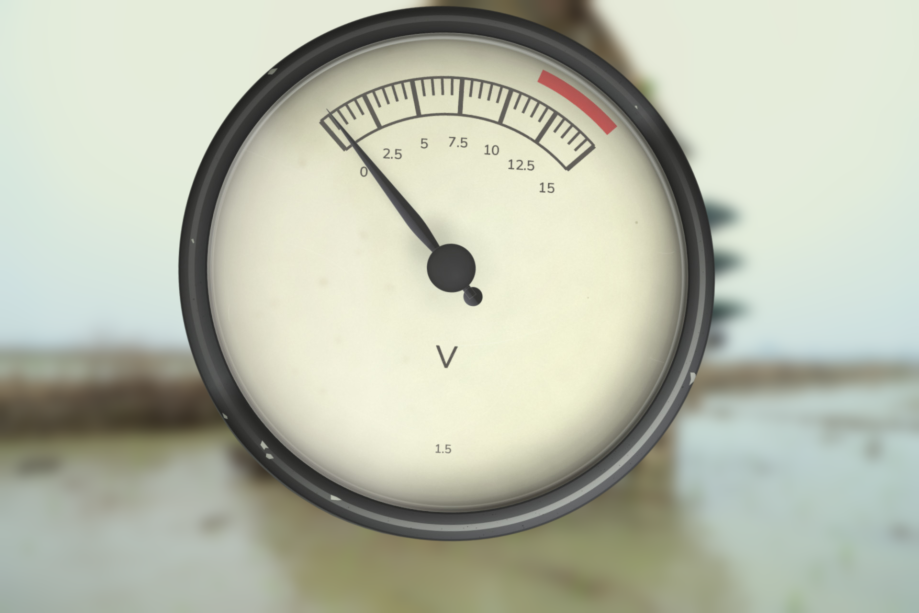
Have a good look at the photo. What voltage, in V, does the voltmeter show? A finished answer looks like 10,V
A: 0.5,V
